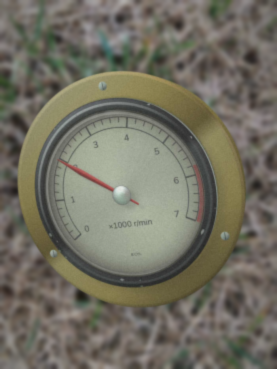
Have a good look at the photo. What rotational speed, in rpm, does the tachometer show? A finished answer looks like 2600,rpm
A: 2000,rpm
